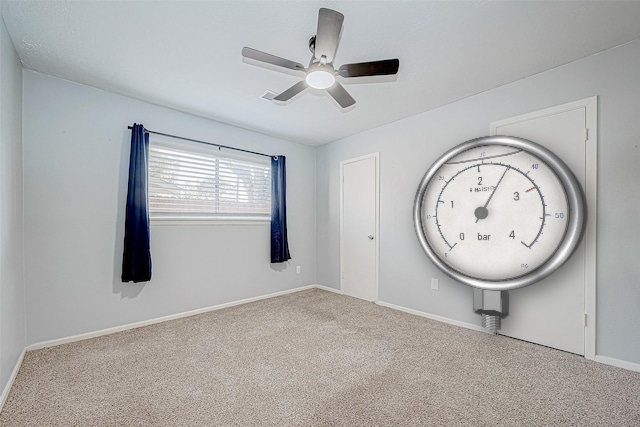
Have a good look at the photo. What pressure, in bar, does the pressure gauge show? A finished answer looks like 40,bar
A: 2.5,bar
